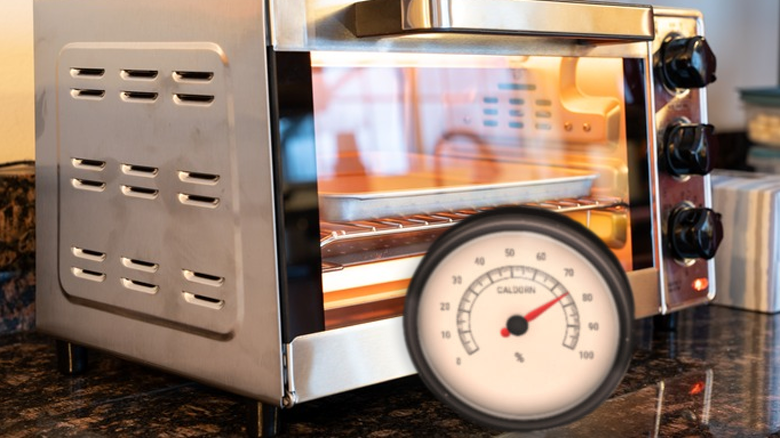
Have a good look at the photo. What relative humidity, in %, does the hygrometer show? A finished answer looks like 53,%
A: 75,%
